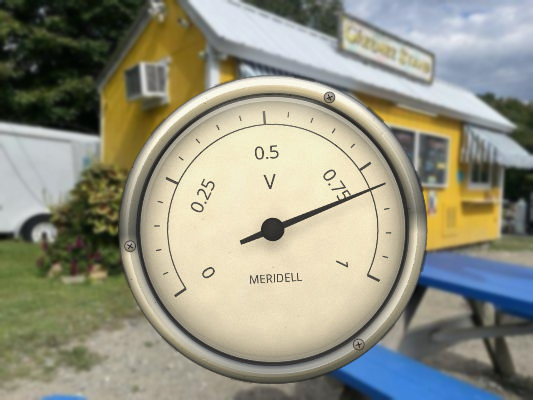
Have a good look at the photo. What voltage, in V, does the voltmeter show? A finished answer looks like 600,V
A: 0.8,V
